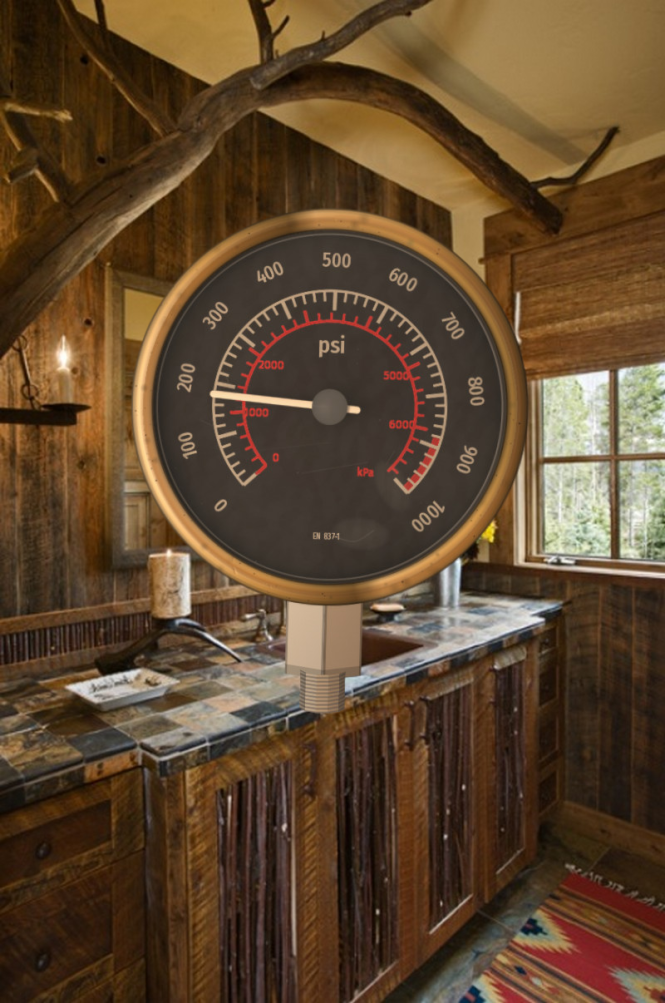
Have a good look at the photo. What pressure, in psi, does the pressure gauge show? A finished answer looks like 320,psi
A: 180,psi
